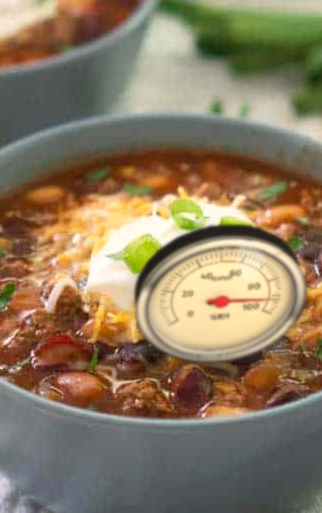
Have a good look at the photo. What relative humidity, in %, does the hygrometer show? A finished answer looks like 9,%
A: 90,%
